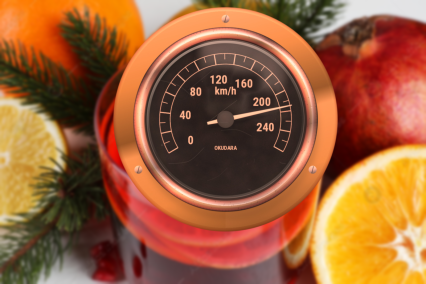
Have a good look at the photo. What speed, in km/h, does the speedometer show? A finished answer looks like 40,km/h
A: 215,km/h
